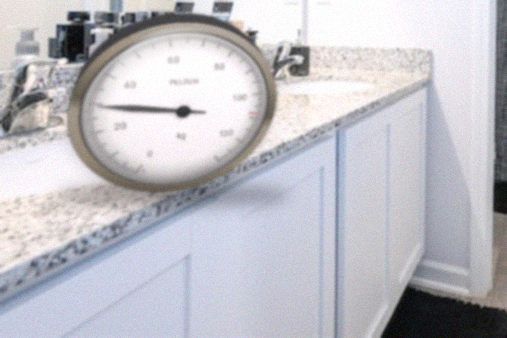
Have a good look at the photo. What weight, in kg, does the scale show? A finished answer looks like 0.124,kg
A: 30,kg
